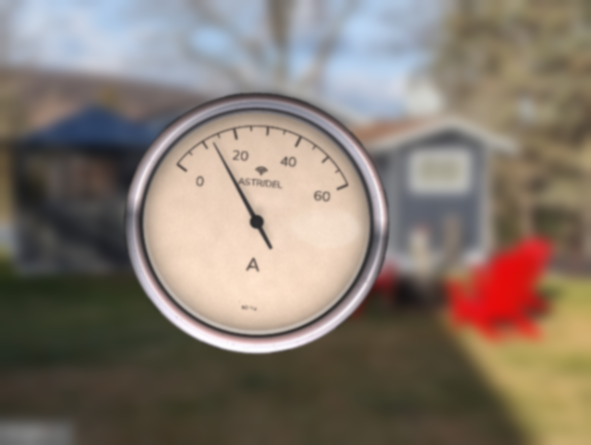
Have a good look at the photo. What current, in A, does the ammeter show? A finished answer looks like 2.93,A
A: 12.5,A
